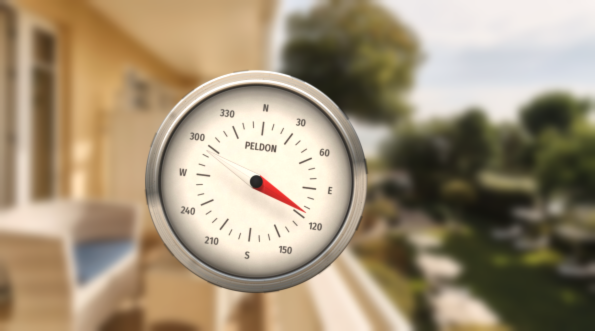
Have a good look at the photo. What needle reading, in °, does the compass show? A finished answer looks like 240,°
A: 115,°
